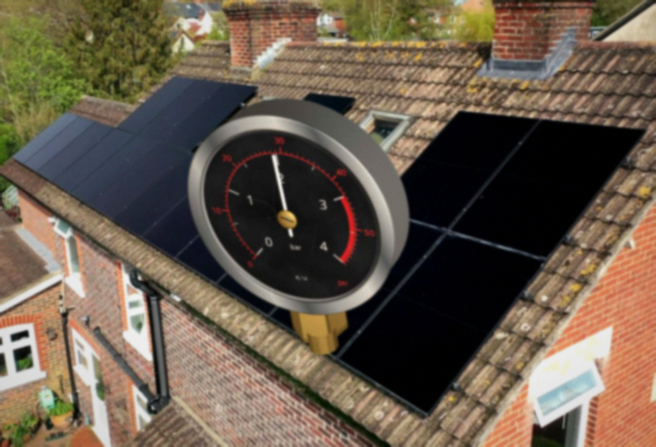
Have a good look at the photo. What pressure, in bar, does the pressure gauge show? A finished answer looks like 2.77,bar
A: 2,bar
